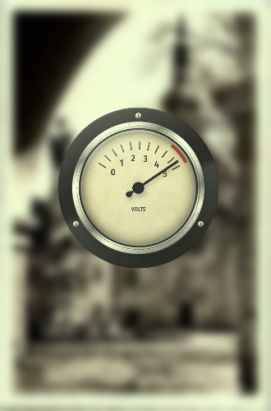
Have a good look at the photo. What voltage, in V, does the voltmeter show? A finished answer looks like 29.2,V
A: 4.75,V
